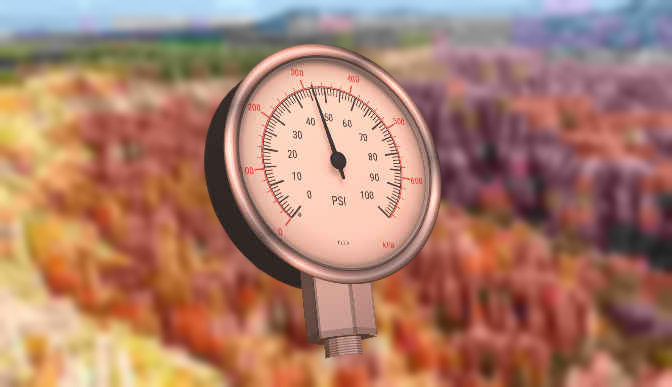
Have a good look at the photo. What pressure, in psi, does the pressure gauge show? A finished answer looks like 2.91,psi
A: 45,psi
